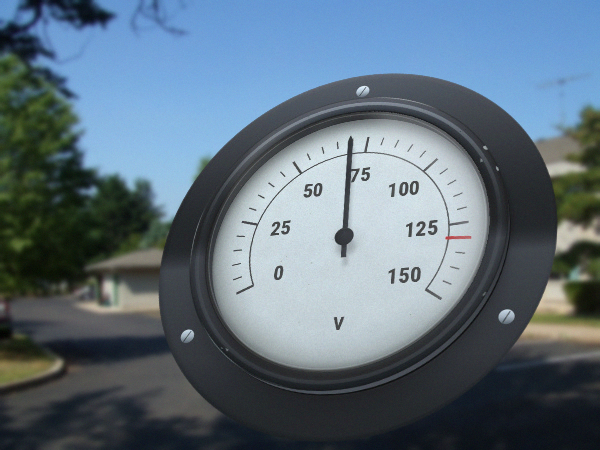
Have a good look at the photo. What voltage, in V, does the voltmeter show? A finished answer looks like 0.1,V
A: 70,V
